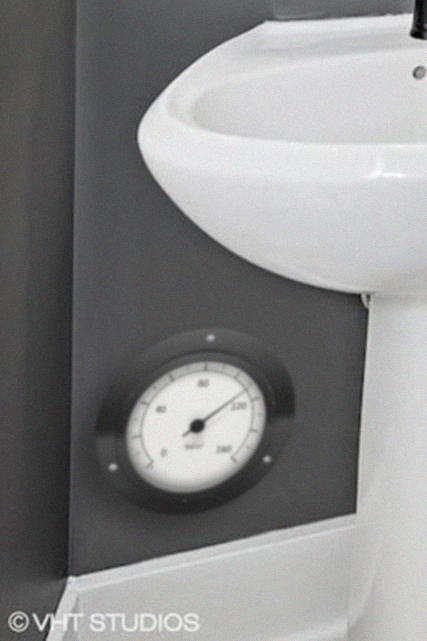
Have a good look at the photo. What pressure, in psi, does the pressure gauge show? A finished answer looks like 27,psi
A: 110,psi
